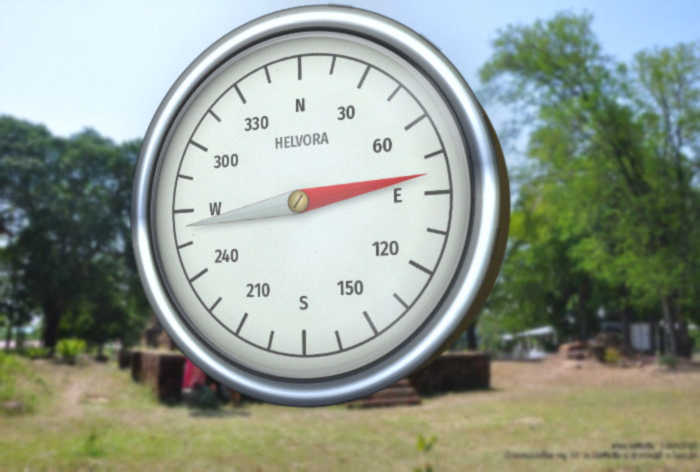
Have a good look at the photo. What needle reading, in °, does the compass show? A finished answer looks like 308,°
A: 82.5,°
